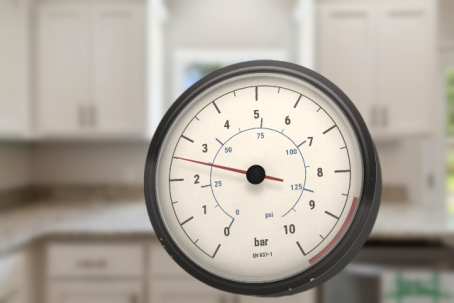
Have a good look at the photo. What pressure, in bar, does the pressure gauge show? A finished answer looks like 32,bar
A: 2.5,bar
